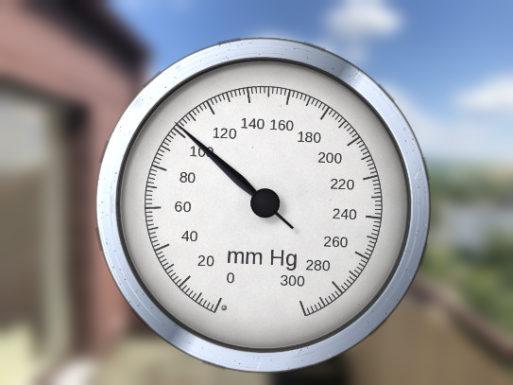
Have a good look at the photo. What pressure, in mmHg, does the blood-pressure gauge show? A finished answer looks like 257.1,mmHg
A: 102,mmHg
